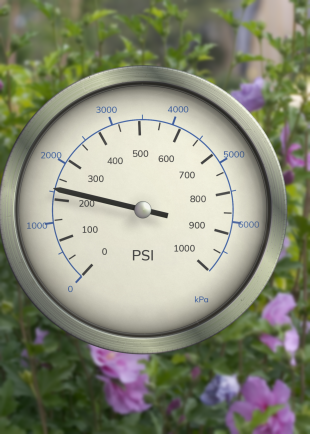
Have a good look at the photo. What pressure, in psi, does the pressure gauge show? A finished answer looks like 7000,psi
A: 225,psi
